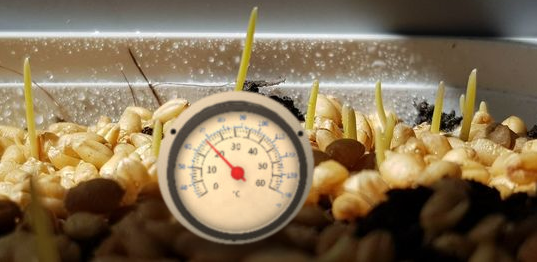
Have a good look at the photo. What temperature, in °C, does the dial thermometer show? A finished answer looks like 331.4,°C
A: 20,°C
